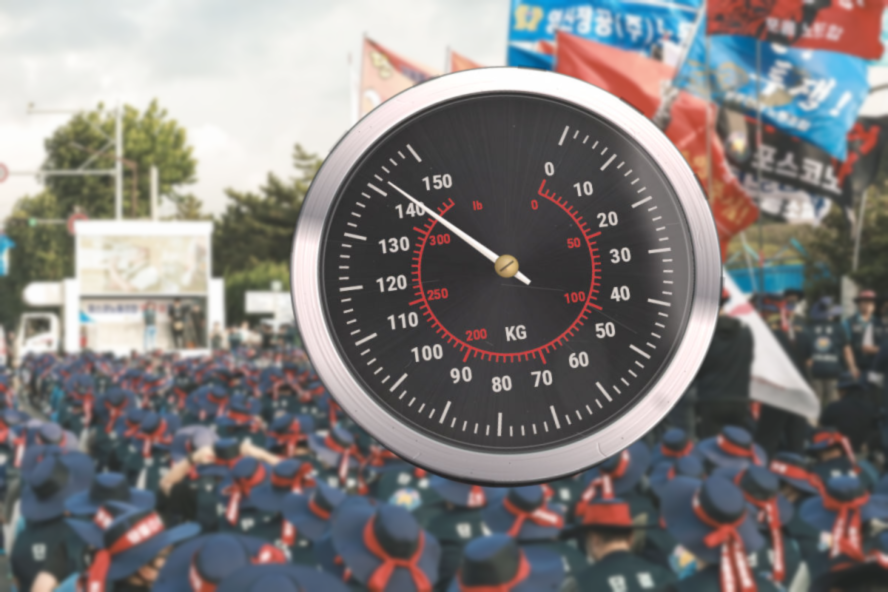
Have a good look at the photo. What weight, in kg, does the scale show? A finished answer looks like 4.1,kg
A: 142,kg
